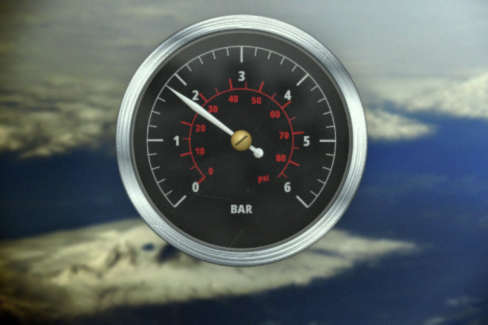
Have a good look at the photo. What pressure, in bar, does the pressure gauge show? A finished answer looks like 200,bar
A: 1.8,bar
